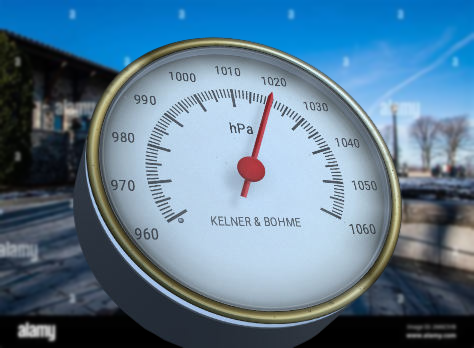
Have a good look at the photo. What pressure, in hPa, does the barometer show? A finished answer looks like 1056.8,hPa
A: 1020,hPa
